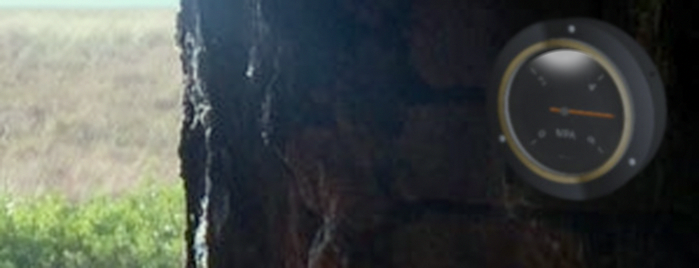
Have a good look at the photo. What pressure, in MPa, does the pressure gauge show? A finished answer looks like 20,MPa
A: 5,MPa
